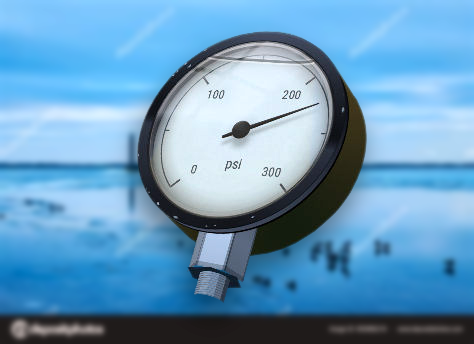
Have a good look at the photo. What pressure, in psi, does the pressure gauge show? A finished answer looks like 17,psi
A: 225,psi
